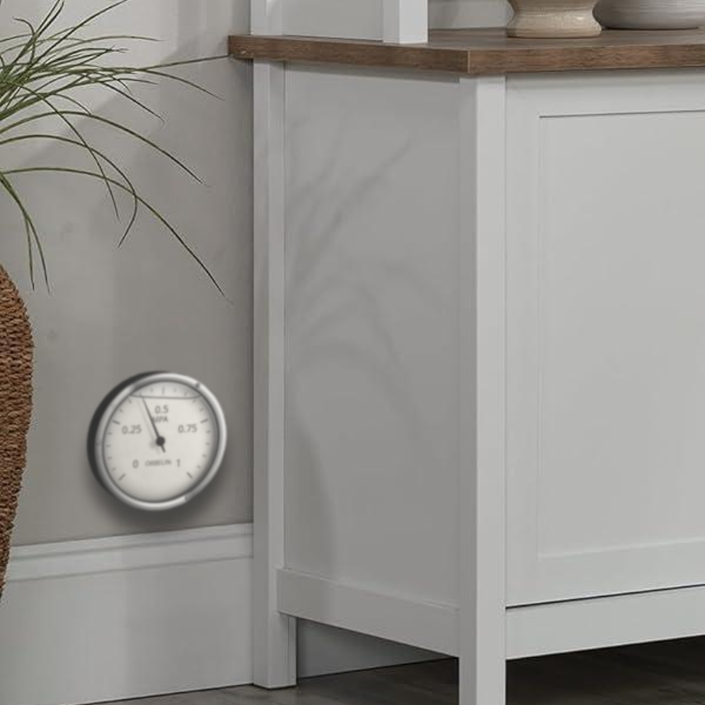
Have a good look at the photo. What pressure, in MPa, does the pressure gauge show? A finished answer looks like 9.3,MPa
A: 0.4,MPa
